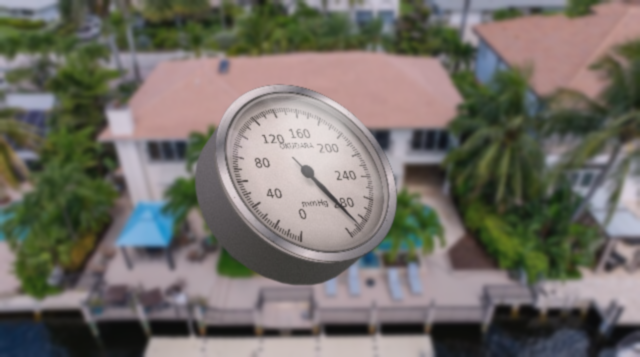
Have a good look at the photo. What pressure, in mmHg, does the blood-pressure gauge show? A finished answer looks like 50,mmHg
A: 290,mmHg
